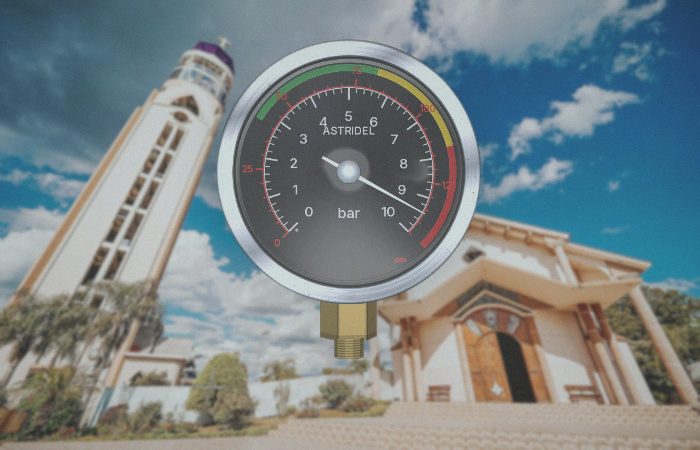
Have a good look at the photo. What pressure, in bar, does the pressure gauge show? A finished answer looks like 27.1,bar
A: 9.4,bar
